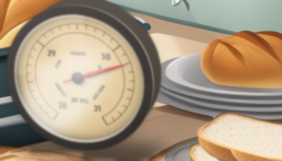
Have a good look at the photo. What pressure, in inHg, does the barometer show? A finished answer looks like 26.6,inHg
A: 30.2,inHg
